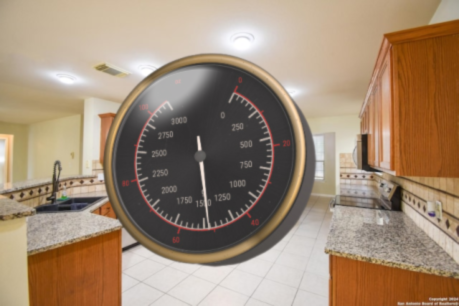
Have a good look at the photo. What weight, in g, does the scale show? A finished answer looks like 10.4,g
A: 1450,g
